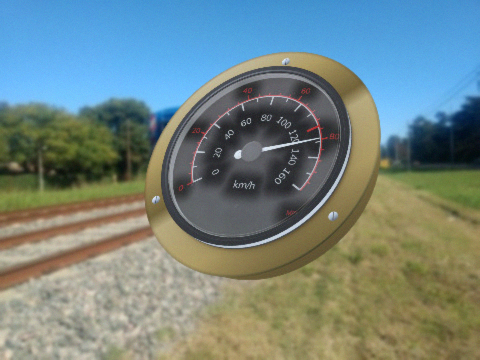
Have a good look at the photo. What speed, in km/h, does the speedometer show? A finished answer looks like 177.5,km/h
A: 130,km/h
